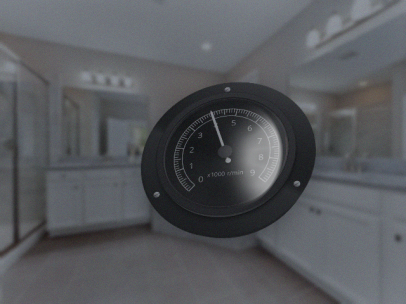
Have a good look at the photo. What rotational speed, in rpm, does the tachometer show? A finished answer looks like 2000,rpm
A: 4000,rpm
